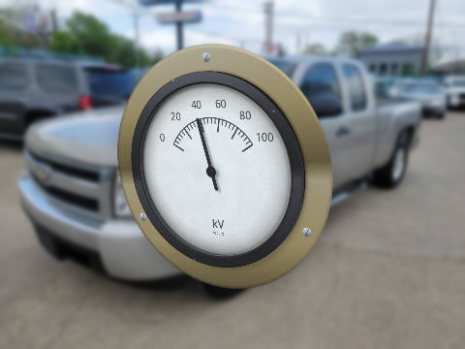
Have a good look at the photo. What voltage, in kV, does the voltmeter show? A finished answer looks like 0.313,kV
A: 40,kV
